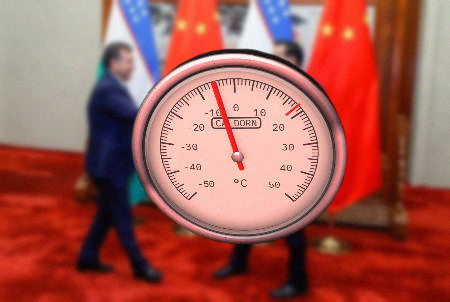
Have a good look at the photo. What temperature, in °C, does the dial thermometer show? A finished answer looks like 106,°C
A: -5,°C
